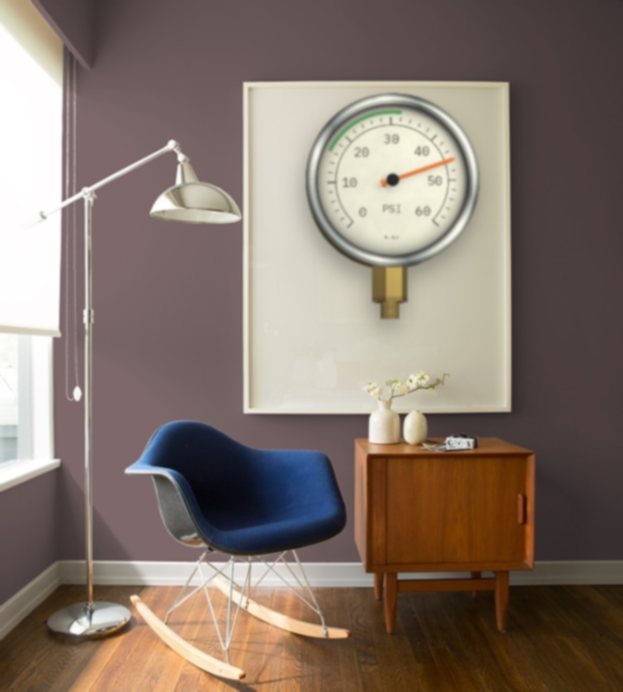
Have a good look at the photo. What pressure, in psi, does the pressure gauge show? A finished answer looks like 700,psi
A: 46,psi
